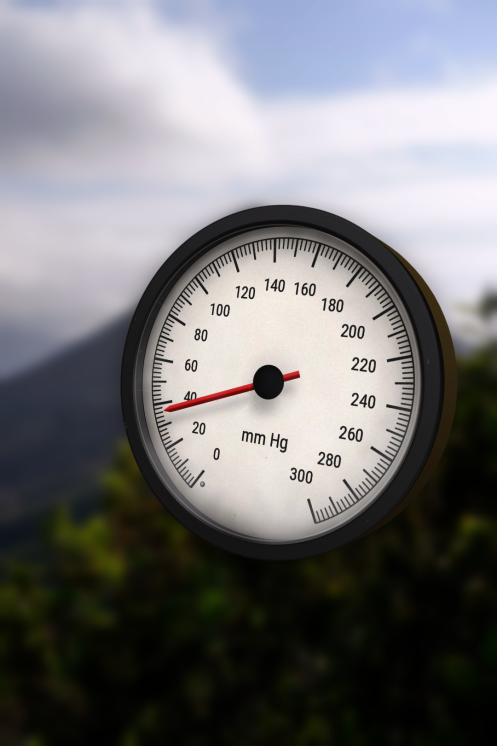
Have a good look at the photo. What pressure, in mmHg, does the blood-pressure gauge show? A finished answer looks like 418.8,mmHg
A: 36,mmHg
